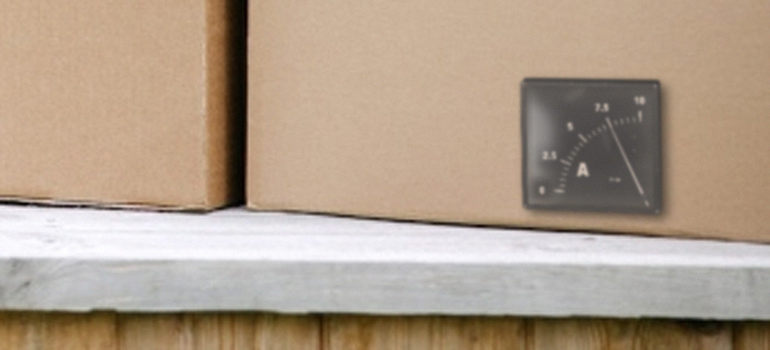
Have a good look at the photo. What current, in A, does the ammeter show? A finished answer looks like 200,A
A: 7.5,A
